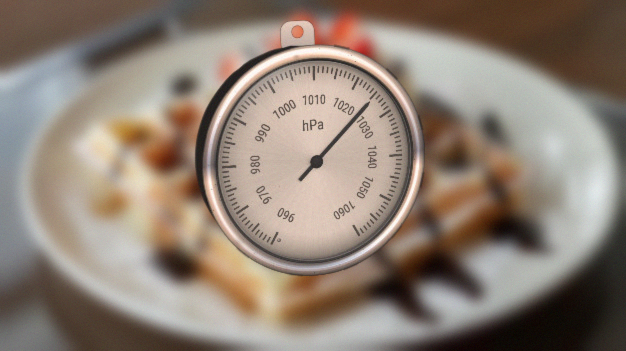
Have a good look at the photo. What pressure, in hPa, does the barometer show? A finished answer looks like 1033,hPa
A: 1025,hPa
